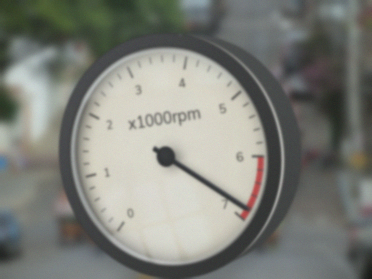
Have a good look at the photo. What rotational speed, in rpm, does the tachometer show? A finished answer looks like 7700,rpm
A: 6800,rpm
